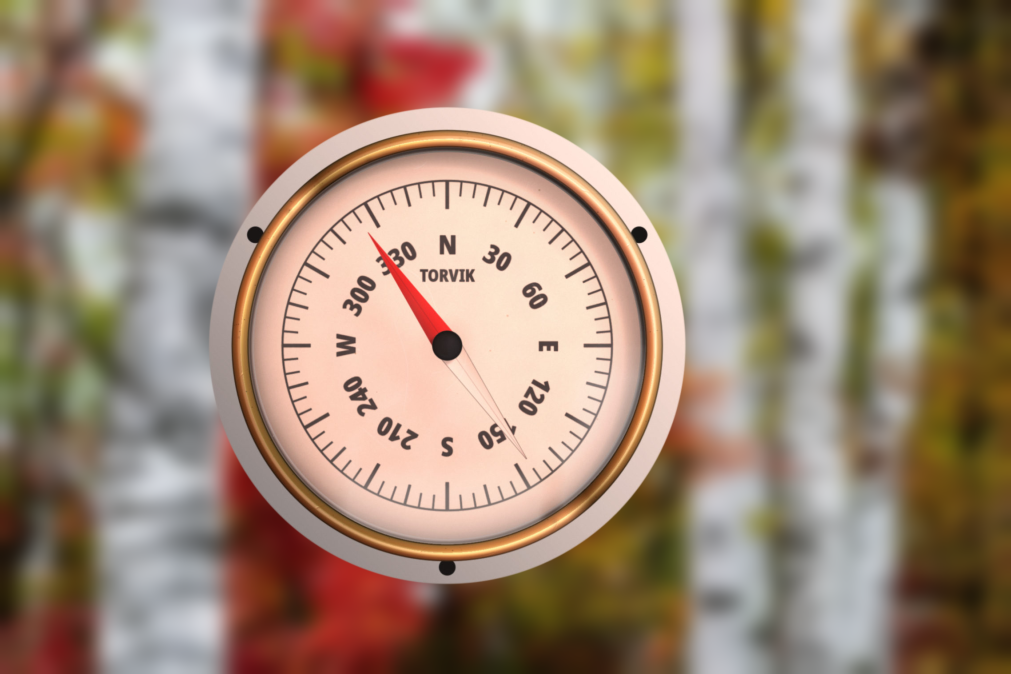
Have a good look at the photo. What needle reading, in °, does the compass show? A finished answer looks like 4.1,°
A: 325,°
